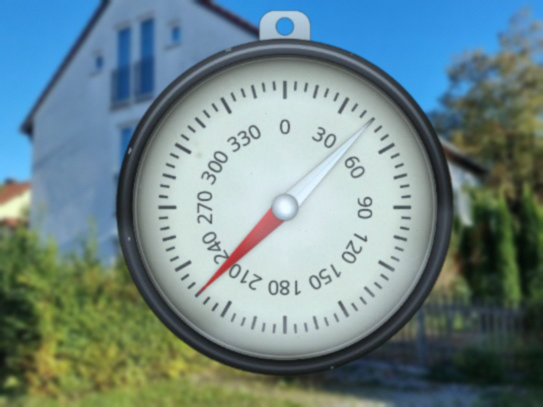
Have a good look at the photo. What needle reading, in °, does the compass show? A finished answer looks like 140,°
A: 225,°
